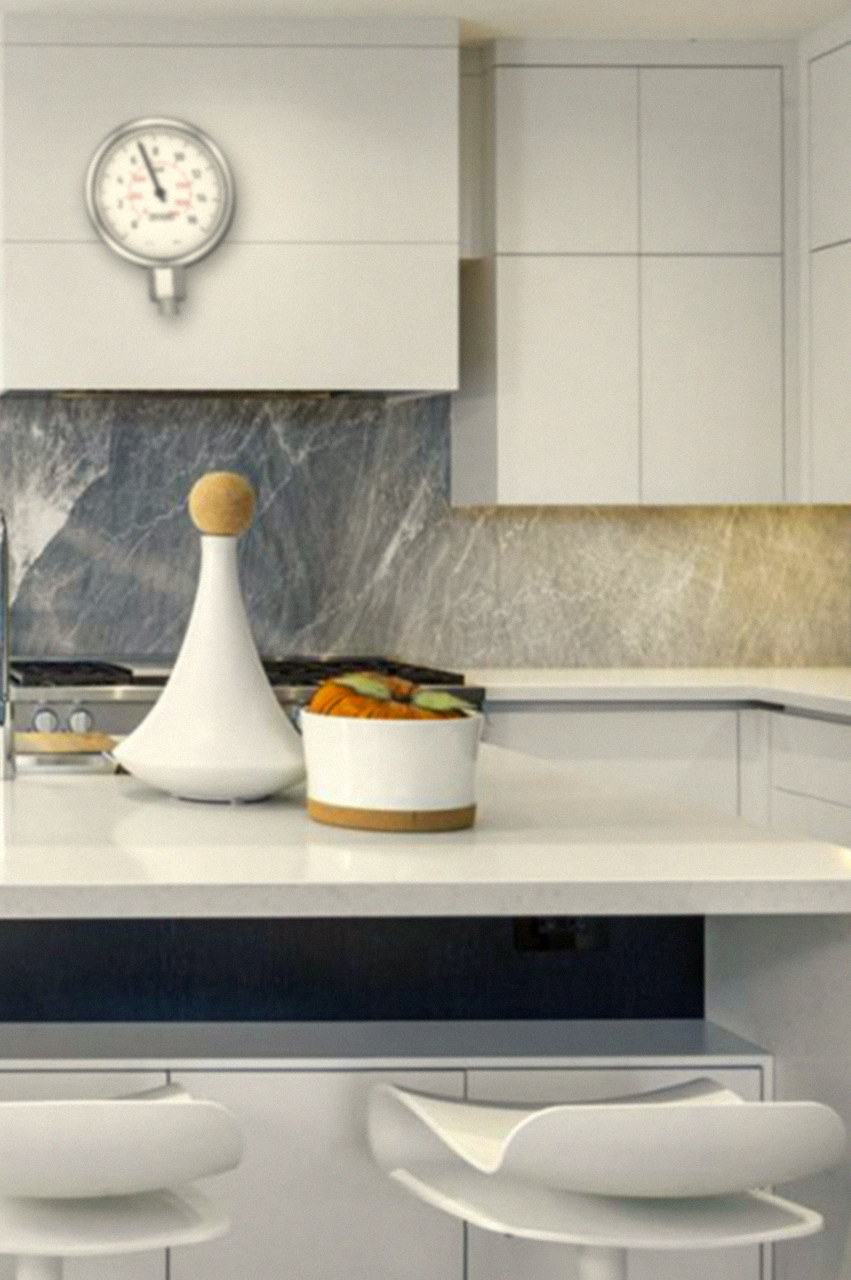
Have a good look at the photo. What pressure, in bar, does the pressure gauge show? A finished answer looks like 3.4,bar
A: 7,bar
